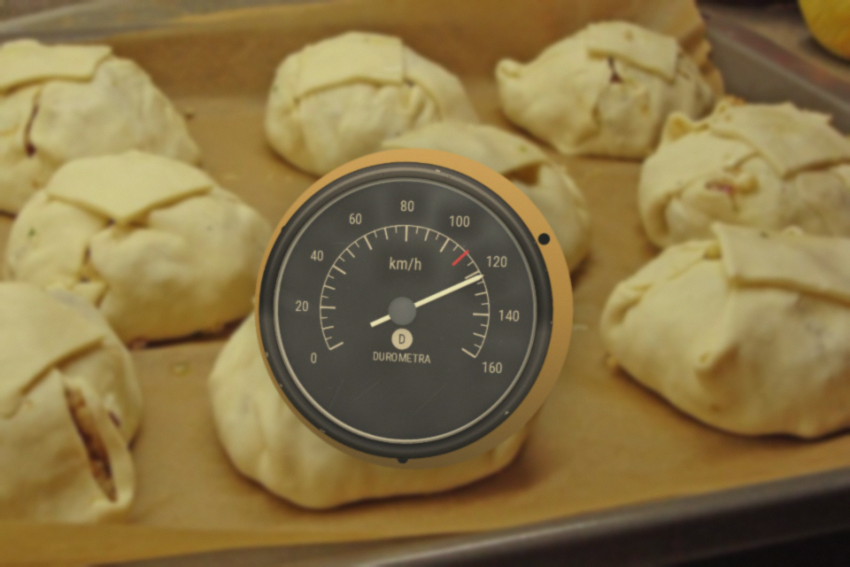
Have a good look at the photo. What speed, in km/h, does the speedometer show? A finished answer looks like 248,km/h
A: 122.5,km/h
